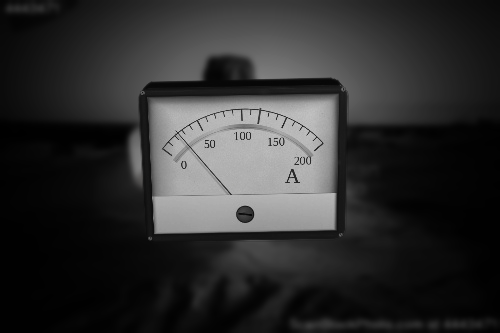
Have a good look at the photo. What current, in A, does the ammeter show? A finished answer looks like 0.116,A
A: 25,A
